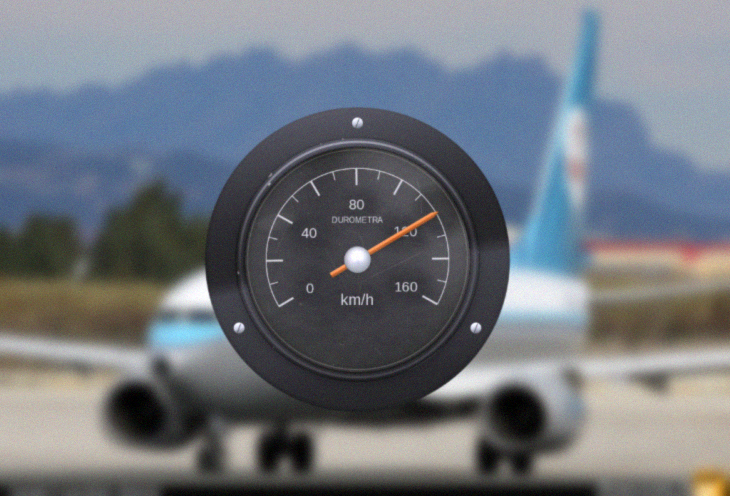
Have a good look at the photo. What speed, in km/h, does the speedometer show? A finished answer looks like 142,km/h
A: 120,km/h
